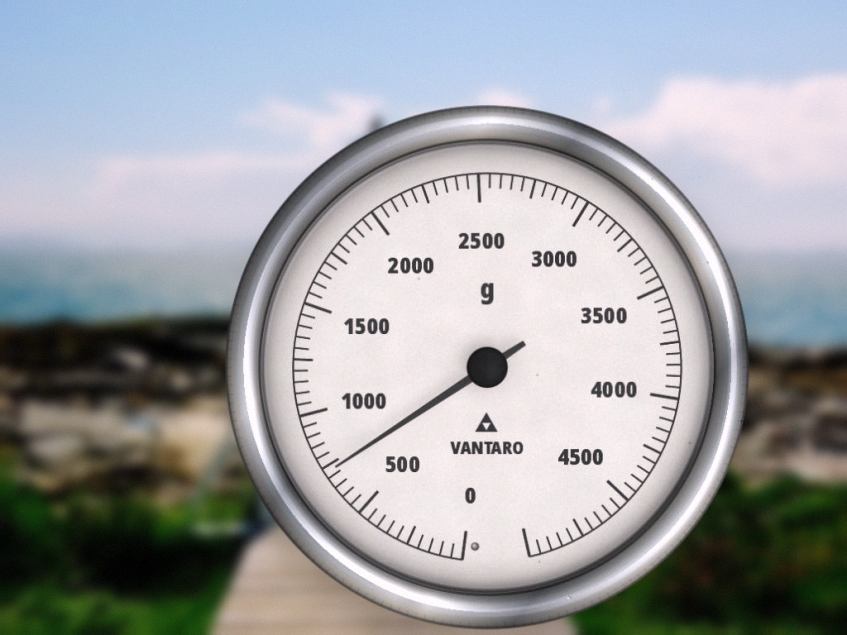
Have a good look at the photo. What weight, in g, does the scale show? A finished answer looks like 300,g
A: 725,g
